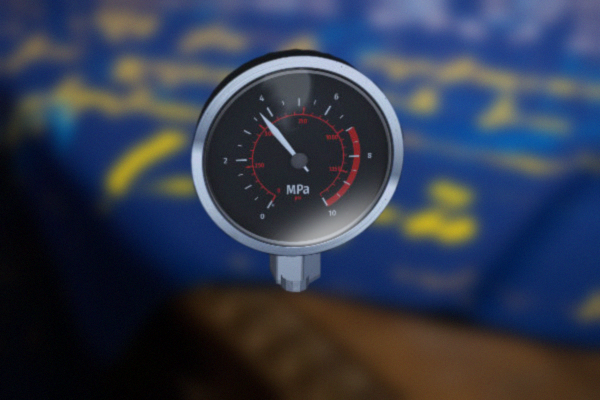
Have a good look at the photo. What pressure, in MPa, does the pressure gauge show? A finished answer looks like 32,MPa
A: 3.75,MPa
